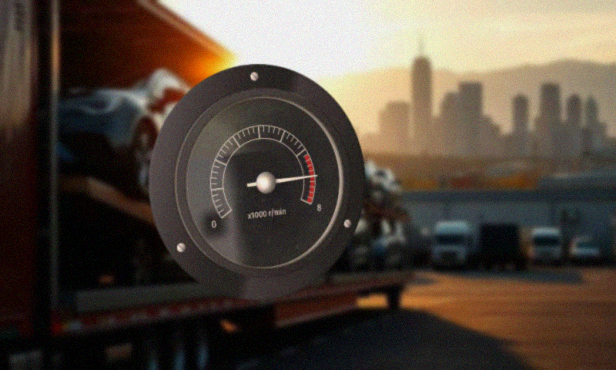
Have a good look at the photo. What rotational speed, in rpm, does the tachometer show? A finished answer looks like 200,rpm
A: 7000,rpm
